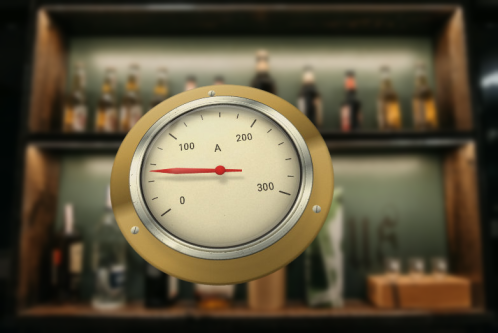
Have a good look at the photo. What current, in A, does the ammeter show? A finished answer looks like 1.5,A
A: 50,A
